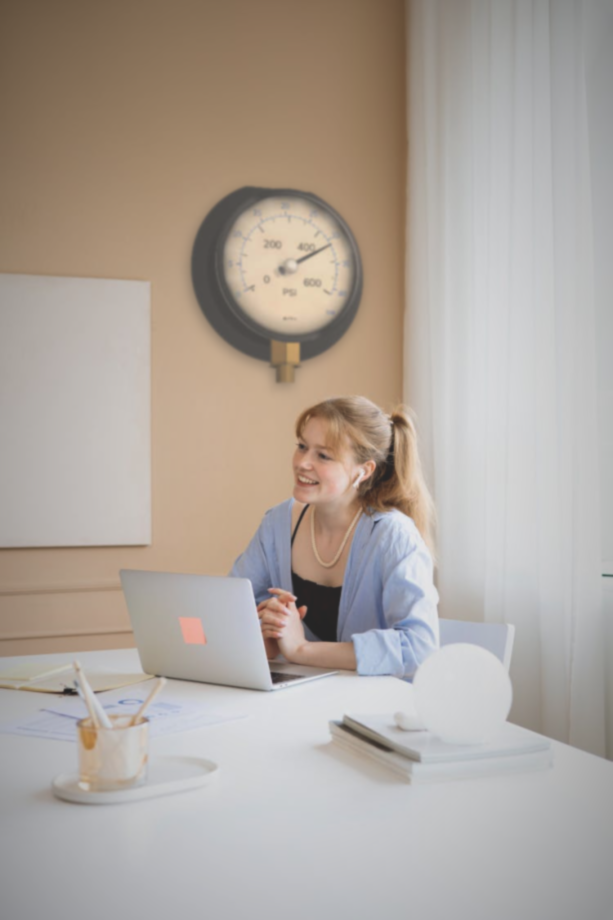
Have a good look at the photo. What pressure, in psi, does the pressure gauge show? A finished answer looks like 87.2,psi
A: 450,psi
